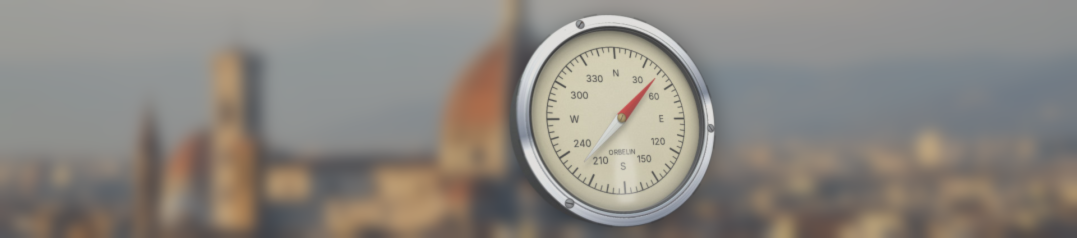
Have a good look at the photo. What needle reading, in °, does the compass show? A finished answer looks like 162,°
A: 45,°
